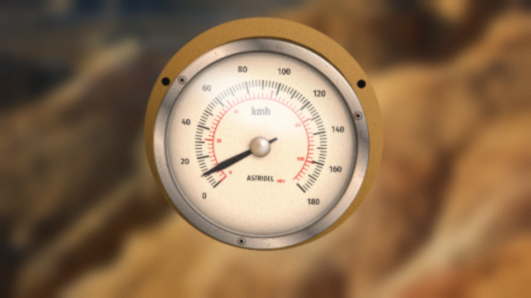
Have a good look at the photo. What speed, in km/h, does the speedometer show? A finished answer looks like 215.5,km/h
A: 10,km/h
